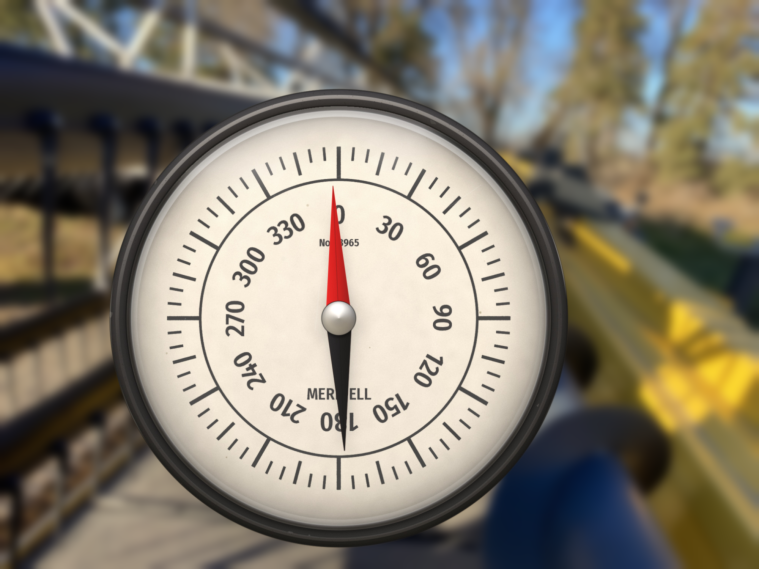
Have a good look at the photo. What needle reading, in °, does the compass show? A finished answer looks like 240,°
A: 357.5,°
